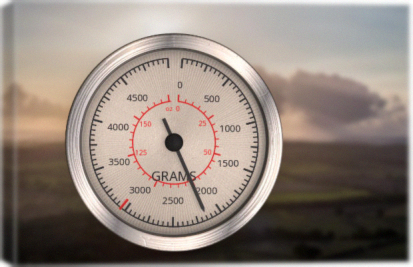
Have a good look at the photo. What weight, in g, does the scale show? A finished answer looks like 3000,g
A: 2150,g
